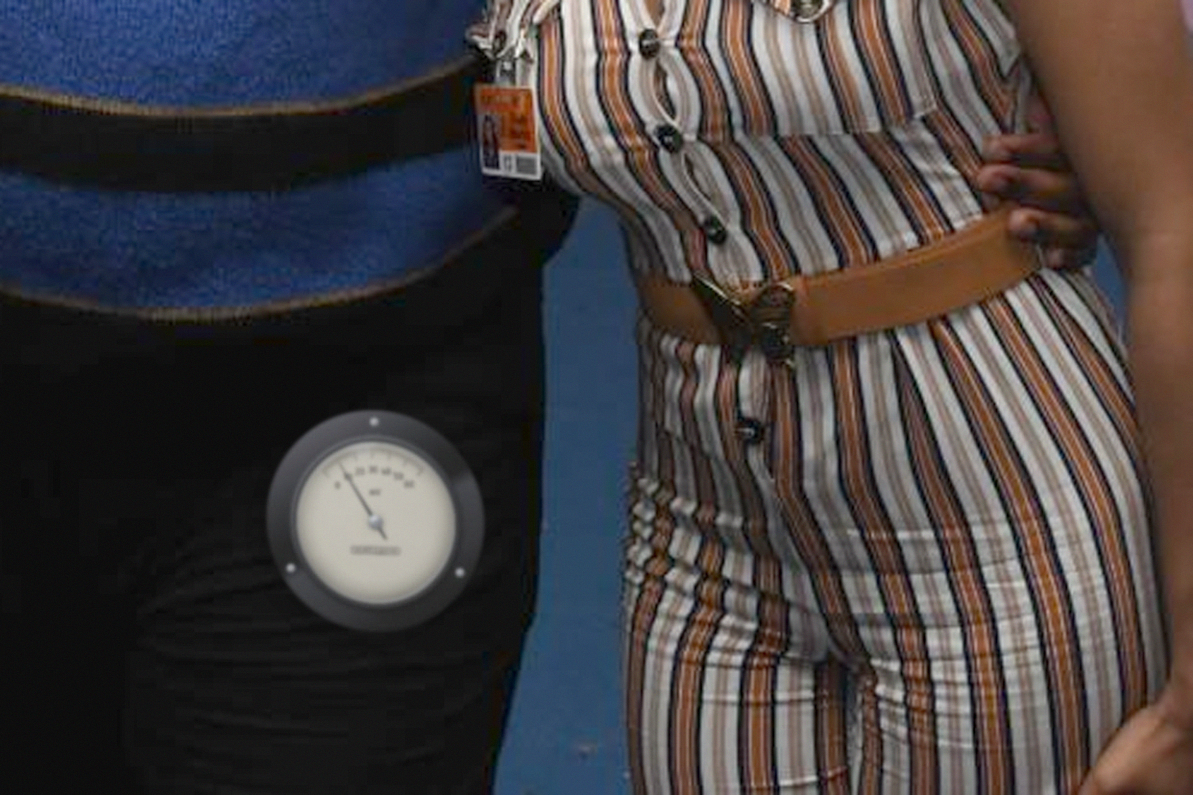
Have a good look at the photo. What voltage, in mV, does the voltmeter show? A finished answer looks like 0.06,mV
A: 10,mV
